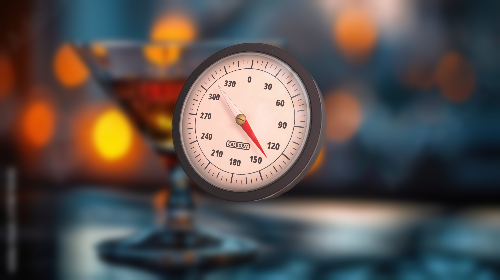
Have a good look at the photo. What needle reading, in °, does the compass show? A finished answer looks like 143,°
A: 135,°
